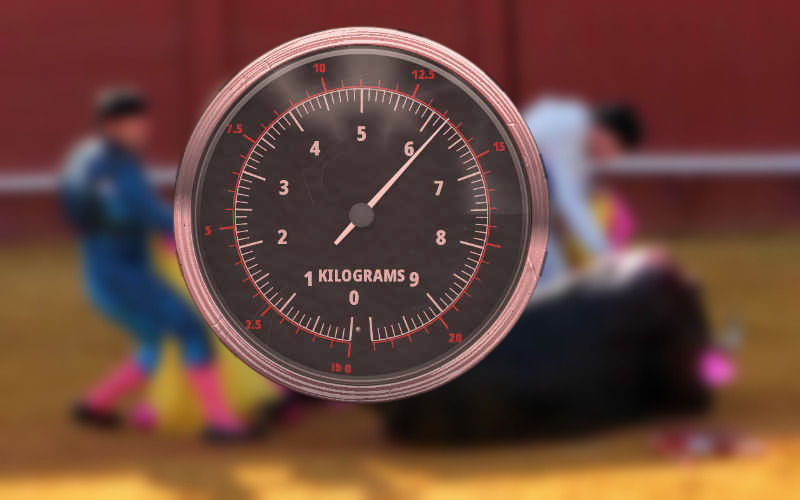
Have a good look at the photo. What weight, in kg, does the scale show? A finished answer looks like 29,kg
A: 6.2,kg
